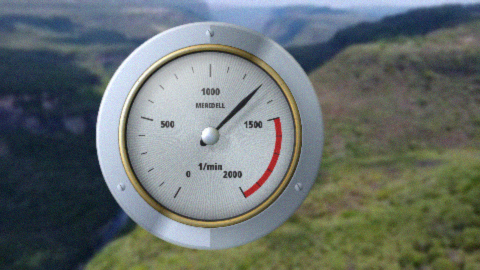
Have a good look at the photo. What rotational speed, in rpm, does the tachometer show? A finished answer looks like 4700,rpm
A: 1300,rpm
